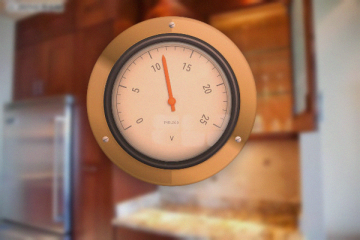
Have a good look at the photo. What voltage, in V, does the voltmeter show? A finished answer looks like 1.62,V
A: 11.5,V
